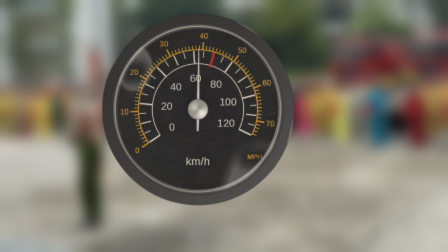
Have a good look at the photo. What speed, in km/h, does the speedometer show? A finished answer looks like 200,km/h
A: 62.5,km/h
